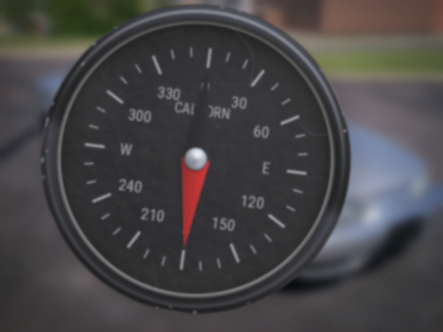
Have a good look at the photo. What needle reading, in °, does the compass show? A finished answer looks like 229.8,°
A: 180,°
